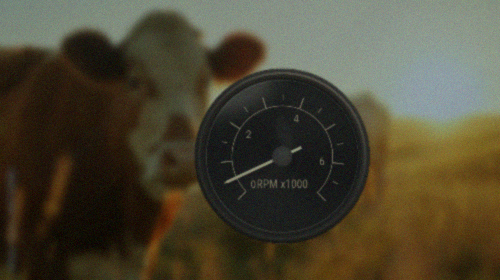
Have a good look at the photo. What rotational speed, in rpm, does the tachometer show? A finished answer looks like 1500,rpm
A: 500,rpm
